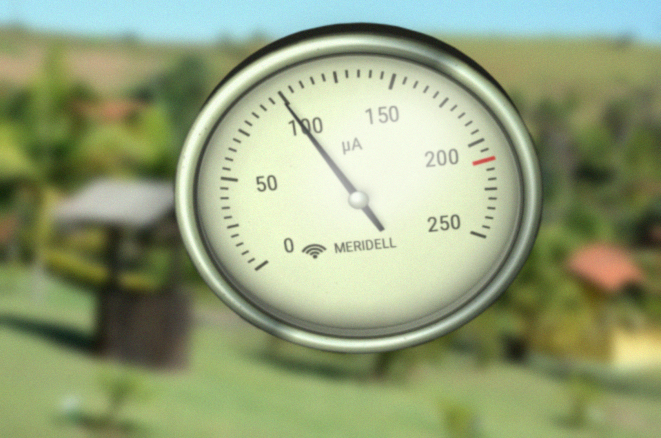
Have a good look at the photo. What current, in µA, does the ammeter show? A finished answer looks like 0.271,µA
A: 100,µA
